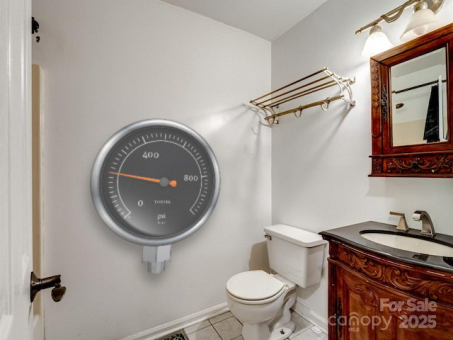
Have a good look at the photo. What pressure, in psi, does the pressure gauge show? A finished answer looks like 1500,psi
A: 200,psi
